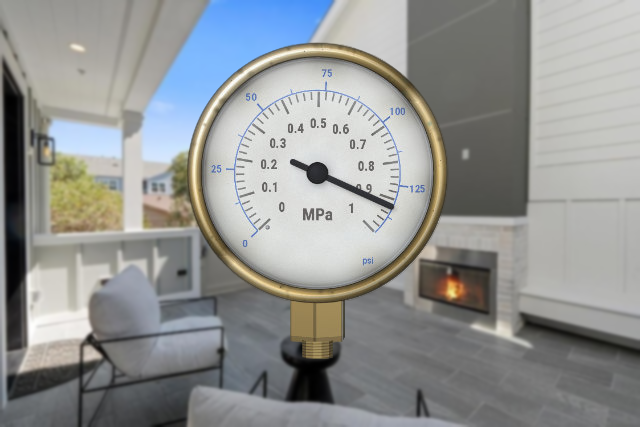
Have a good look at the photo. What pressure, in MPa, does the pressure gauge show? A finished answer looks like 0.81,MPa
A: 0.92,MPa
